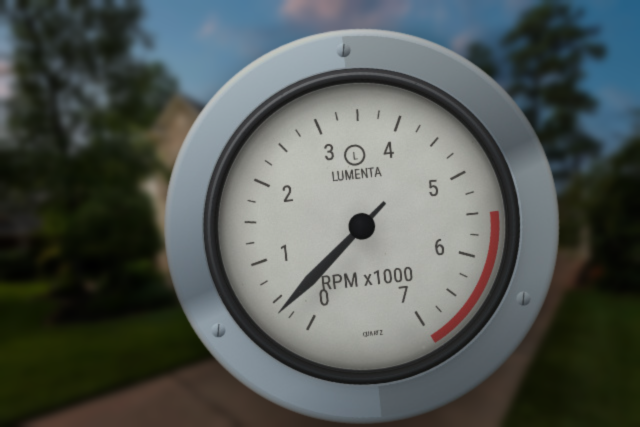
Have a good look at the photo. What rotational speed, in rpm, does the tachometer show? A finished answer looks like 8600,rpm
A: 375,rpm
